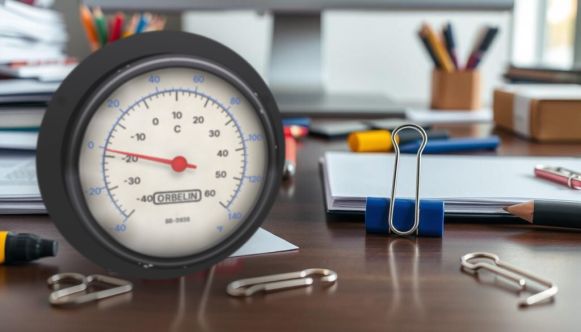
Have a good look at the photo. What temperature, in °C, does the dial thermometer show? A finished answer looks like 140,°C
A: -18,°C
